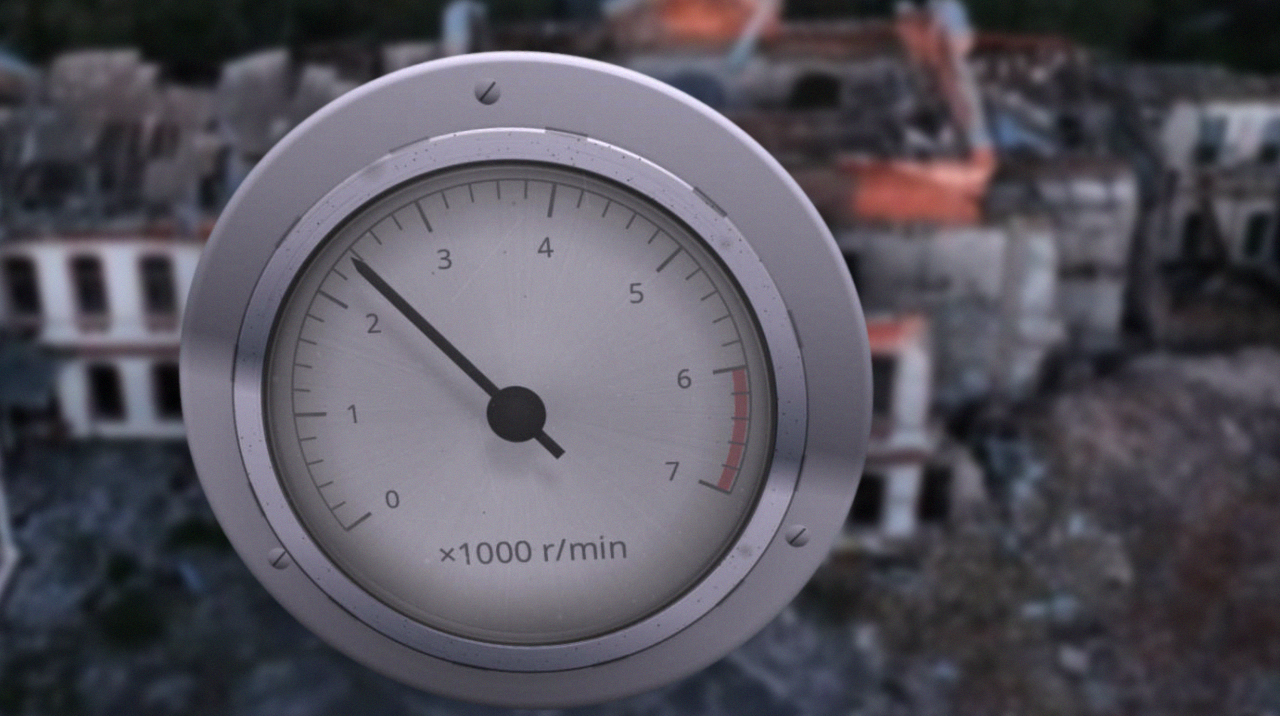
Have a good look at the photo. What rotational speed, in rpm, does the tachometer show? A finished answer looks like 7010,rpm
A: 2400,rpm
